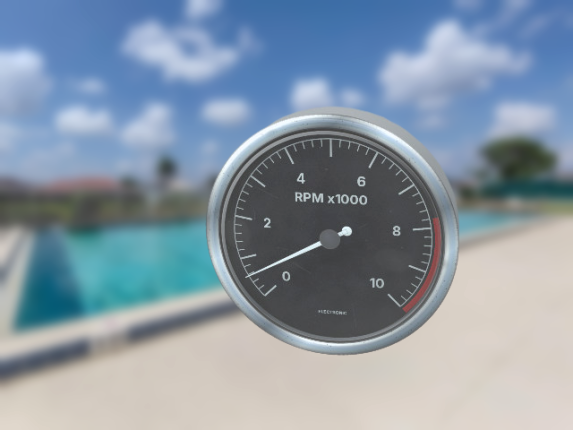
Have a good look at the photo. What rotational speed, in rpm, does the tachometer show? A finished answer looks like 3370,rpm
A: 600,rpm
